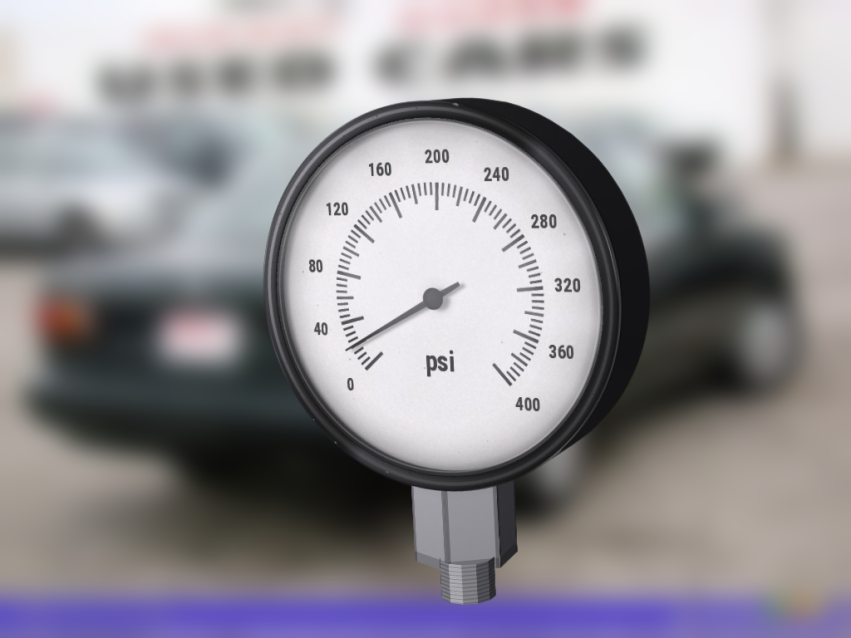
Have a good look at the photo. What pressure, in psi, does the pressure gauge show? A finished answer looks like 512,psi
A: 20,psi
